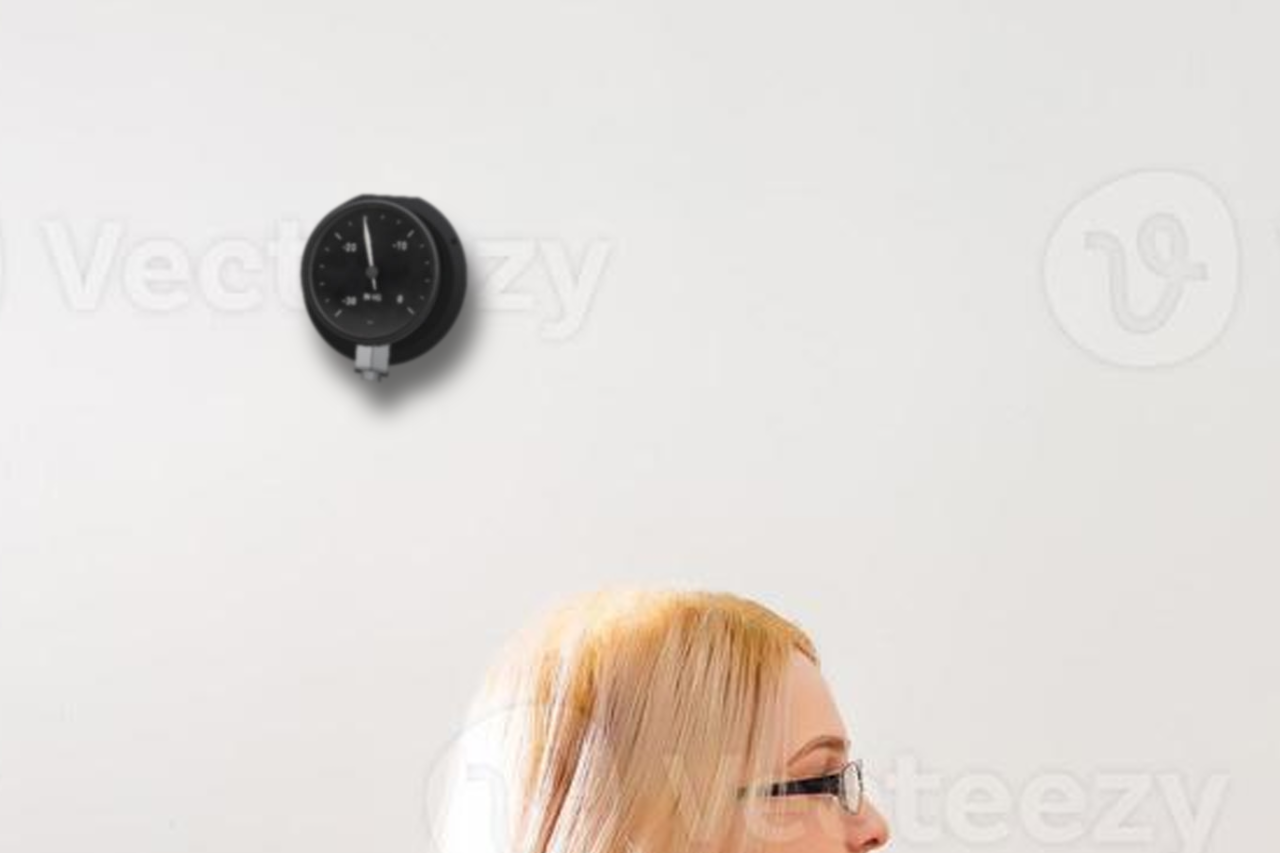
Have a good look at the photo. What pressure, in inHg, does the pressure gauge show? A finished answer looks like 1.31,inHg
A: -16,inHg
